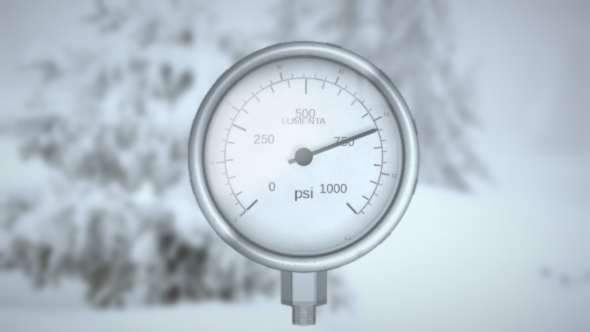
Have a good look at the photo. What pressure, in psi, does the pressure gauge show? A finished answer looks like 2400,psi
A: 750,psi
